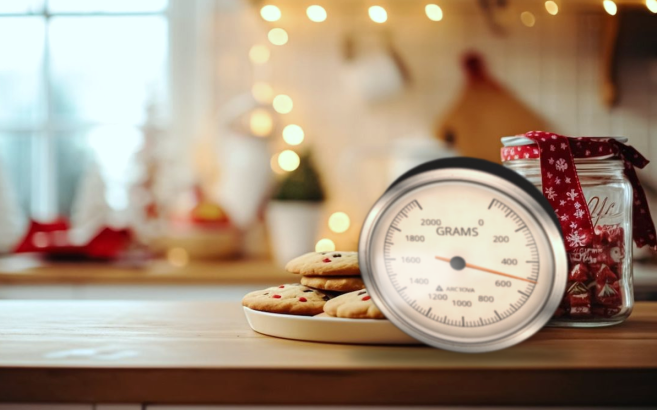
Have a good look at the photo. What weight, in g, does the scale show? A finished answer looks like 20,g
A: 500,g
